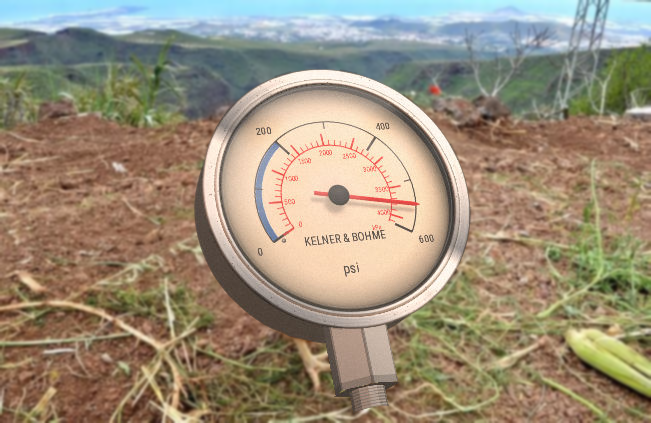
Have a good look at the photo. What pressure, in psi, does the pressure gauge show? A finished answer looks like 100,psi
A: 550,psi
